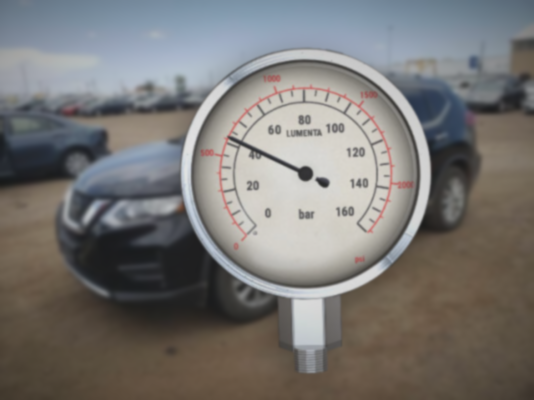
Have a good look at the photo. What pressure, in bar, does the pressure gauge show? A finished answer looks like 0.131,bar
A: 42.5,bar
